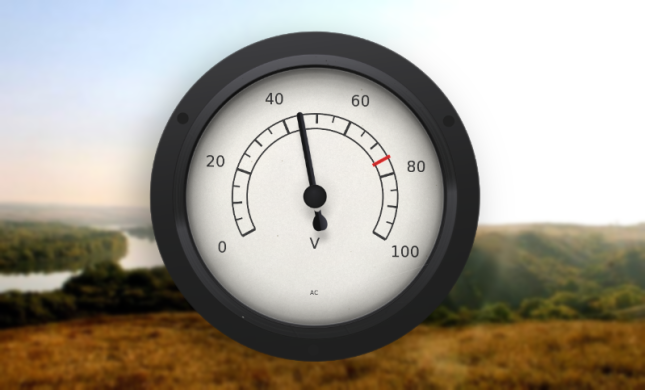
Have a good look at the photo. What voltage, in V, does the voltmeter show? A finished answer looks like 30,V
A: 45,V
